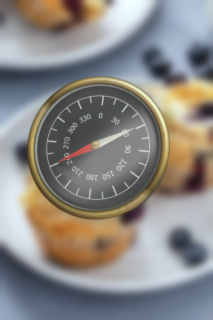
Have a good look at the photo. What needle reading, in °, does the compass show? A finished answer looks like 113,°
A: 240,°
